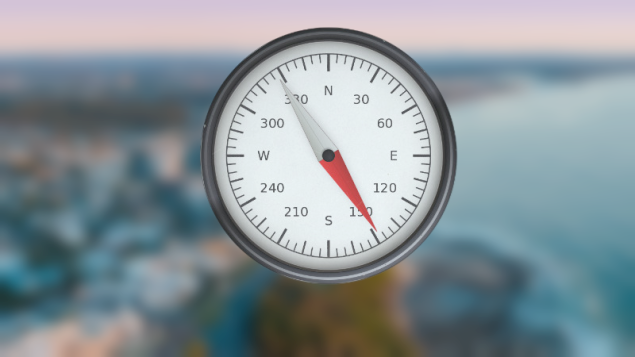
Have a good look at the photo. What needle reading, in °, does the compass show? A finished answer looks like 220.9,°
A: 147.5,°
